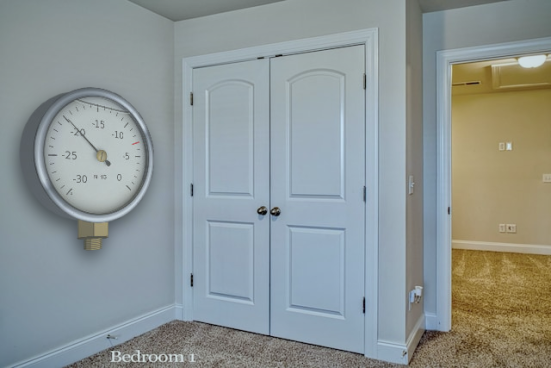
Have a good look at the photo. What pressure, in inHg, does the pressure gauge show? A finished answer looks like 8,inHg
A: -20,inHg
